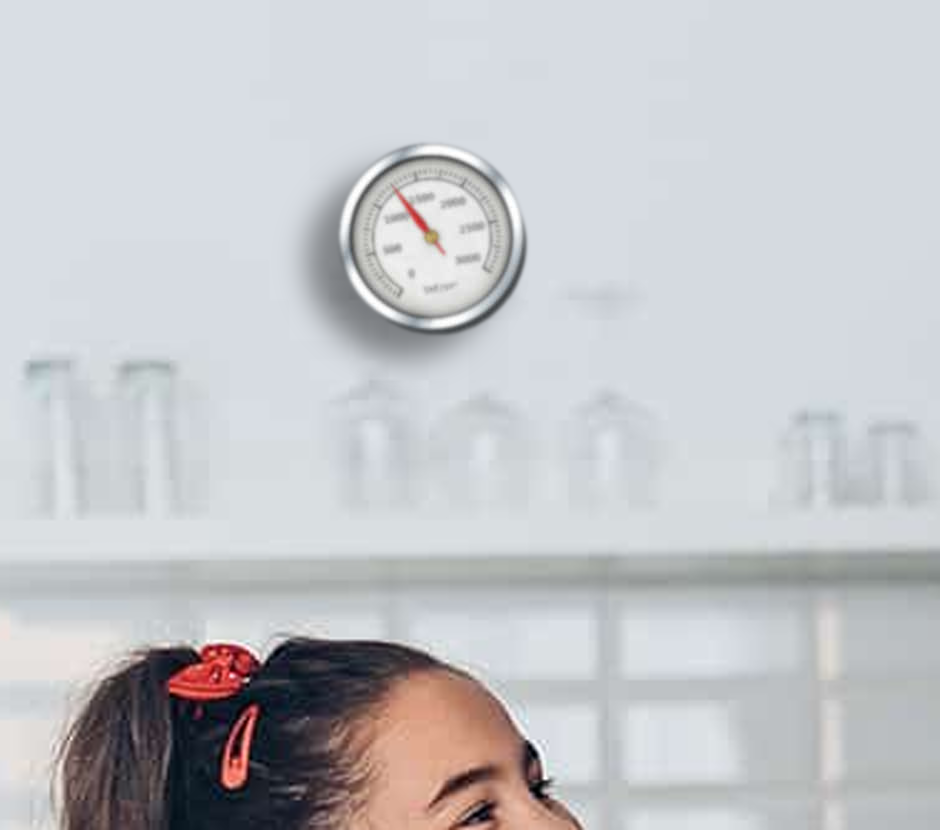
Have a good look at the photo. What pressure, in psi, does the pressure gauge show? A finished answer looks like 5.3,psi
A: 1250,psi
